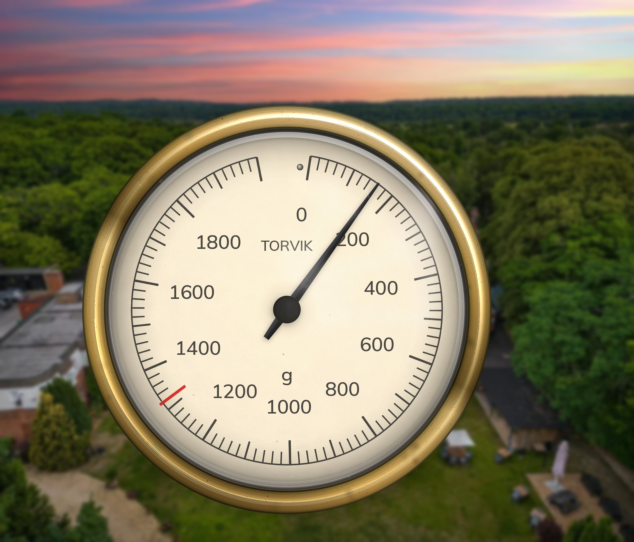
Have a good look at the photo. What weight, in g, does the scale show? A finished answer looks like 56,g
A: 160,g
